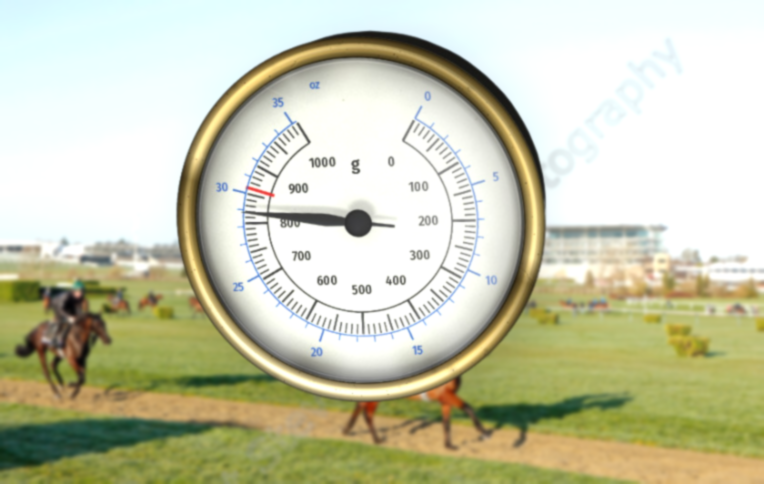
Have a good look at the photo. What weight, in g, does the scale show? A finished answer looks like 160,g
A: 820,g
